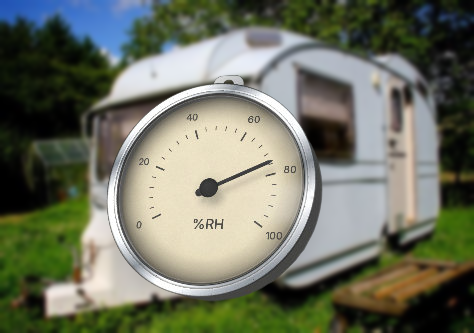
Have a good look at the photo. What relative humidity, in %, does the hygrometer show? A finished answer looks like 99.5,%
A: 76,%
